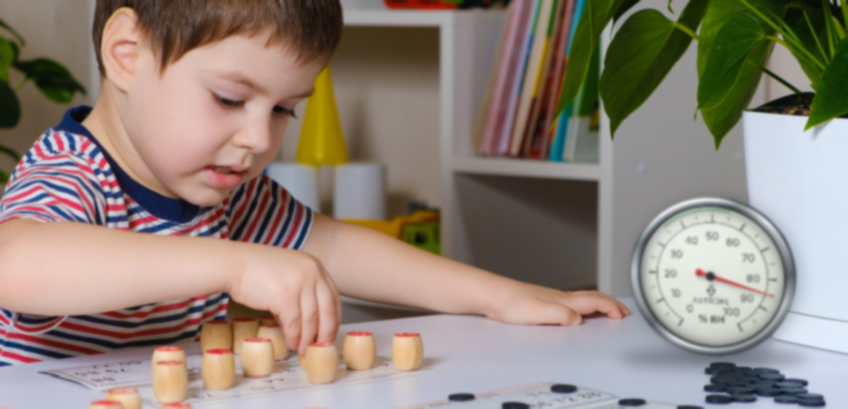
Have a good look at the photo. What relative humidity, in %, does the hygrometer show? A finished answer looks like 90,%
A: 85,%
